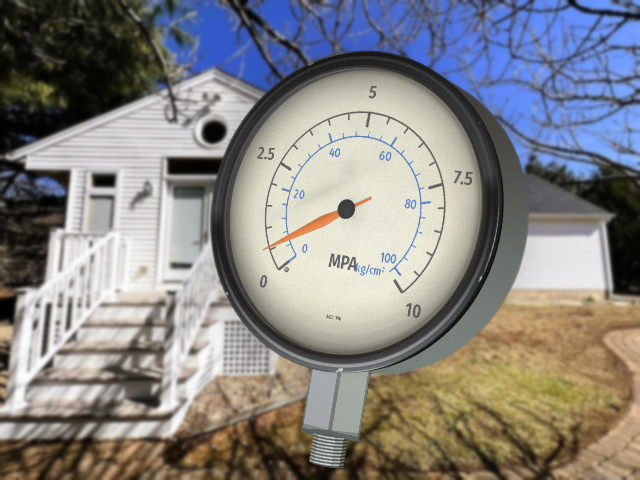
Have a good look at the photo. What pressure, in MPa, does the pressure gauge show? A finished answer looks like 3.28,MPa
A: 0.5,MPa
